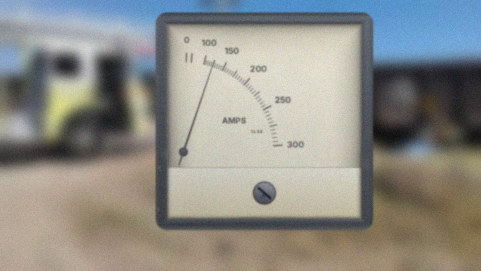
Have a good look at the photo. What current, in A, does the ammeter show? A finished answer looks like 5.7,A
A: 125,A
